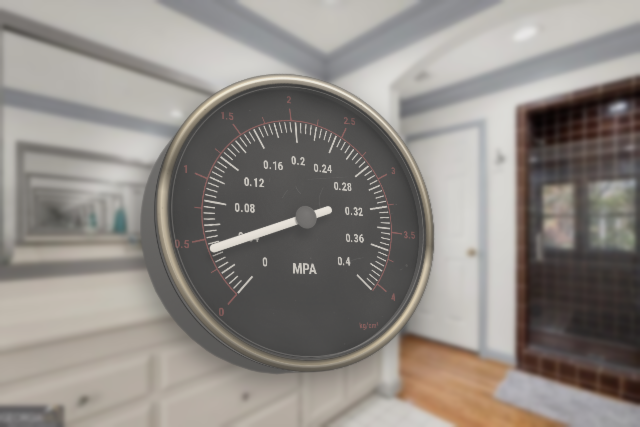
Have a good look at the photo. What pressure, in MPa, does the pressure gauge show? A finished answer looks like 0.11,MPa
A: 0.04,MPa
